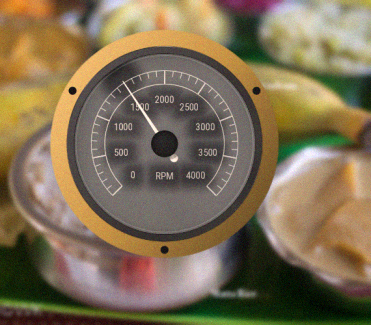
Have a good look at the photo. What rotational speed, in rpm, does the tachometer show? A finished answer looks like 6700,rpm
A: 1500,rpm
